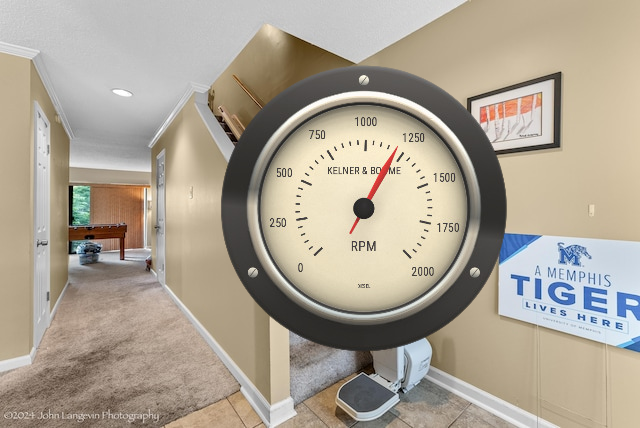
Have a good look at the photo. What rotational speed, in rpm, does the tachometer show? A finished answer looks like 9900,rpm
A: 1200,rpm
